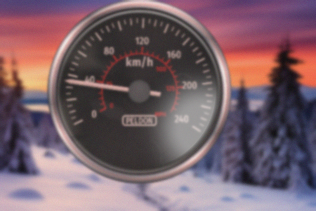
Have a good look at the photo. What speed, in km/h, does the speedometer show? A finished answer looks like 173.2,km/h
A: 35,km/h
